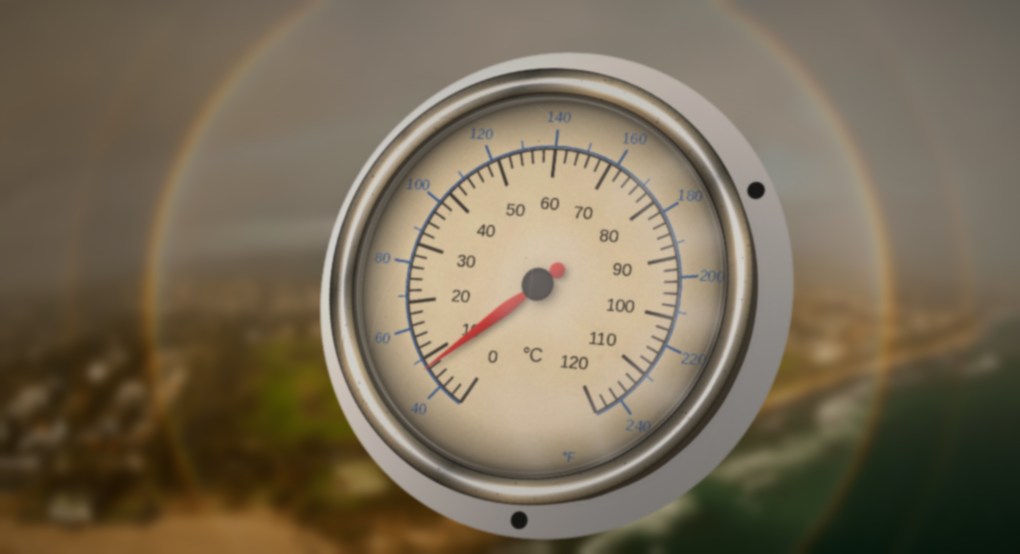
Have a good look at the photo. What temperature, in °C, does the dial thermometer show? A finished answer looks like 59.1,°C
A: 8,°C
